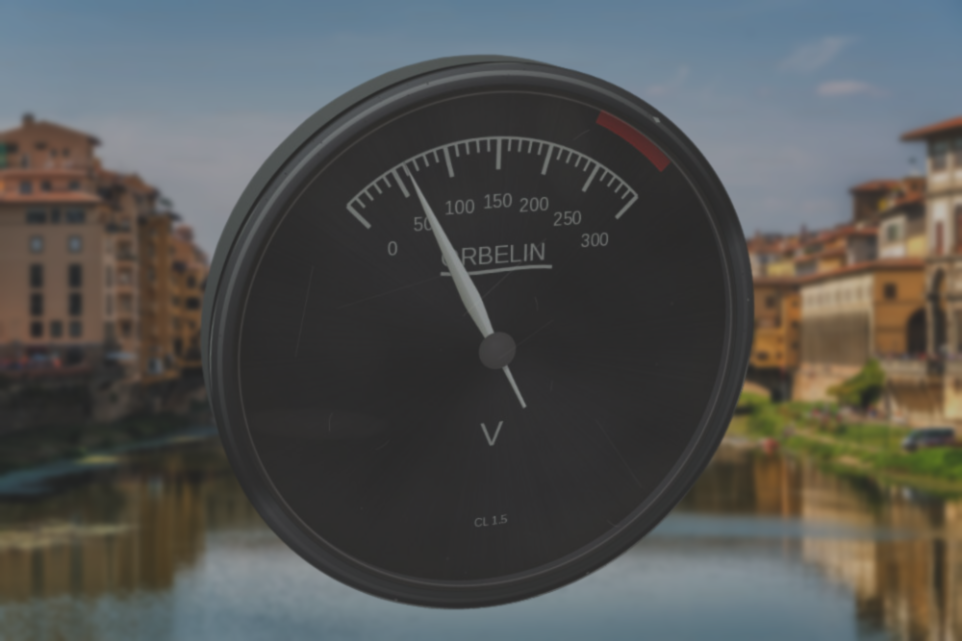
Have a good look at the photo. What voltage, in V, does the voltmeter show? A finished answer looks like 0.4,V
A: 60,V
